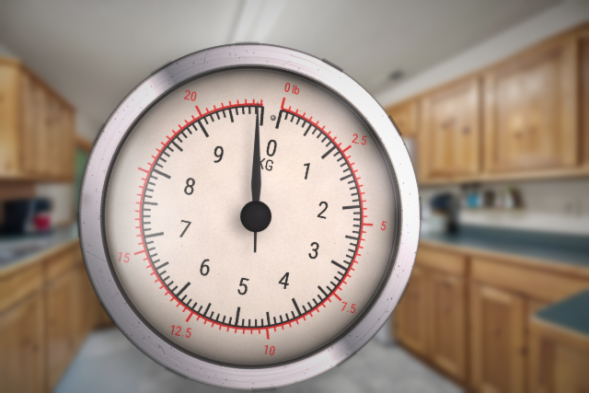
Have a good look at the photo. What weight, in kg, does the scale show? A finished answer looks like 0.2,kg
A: 9.9,kg
